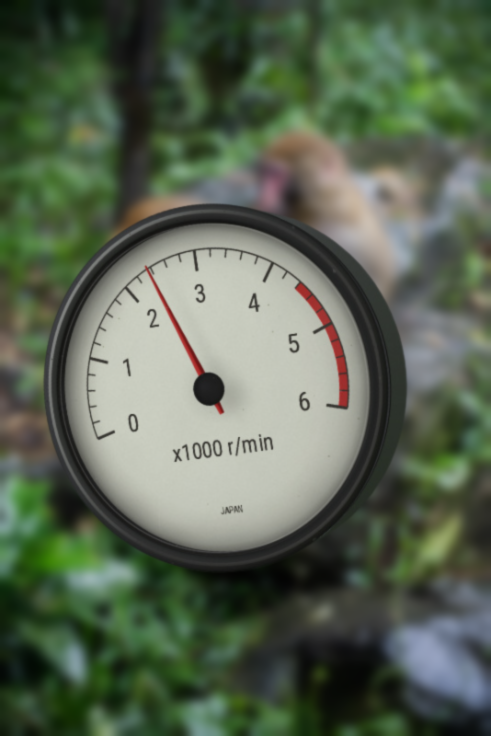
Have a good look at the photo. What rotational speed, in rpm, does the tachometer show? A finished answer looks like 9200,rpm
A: 2400,rpm
